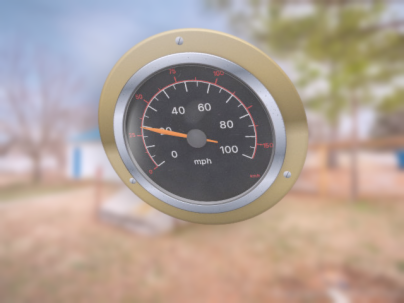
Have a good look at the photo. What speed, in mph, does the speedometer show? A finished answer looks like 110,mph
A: 20,mph
